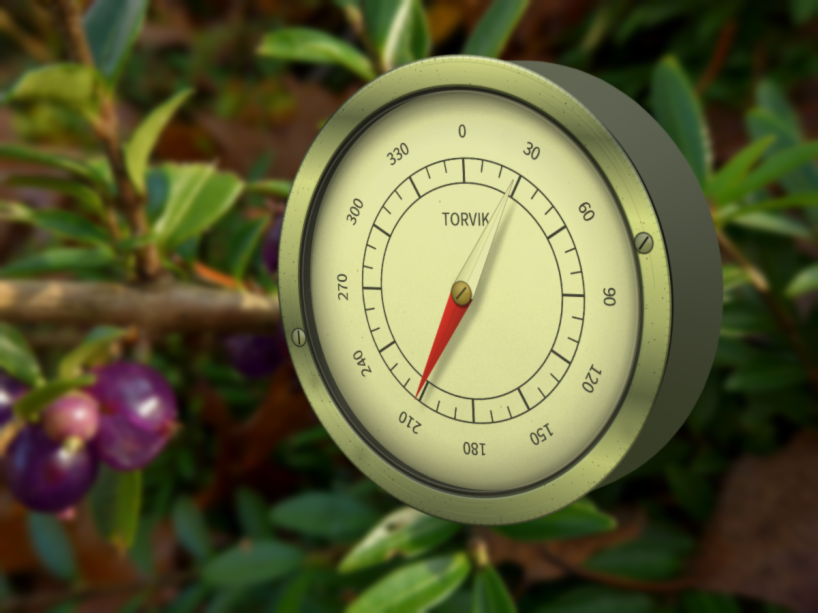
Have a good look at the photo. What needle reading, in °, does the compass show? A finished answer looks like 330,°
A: 210,°
